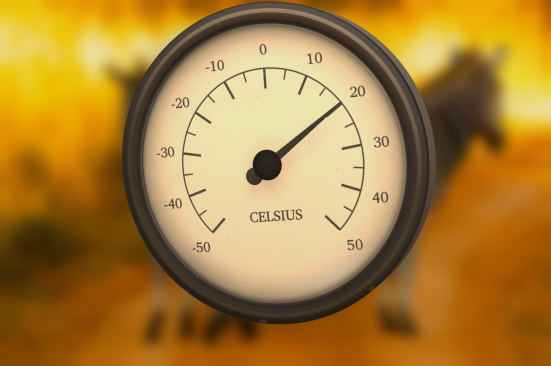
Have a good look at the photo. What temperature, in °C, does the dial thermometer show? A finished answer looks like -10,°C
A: 20,°C
